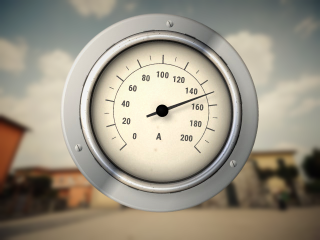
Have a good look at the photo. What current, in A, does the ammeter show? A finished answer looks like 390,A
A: 150,A
